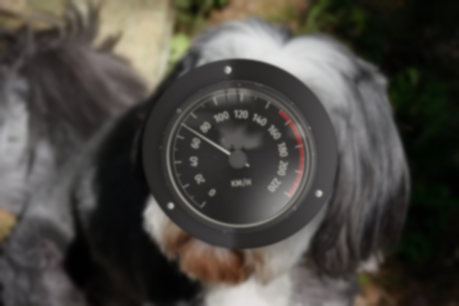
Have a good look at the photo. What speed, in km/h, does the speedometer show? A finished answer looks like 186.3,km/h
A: 70,km/h
